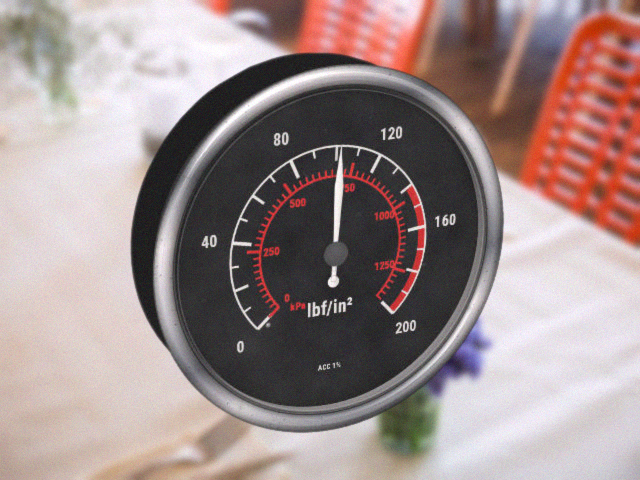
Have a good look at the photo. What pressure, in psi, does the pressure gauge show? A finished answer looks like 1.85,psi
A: 100,psi
